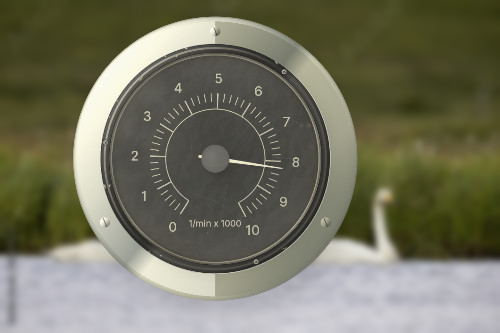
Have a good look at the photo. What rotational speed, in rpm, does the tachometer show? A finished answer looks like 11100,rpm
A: 8200,rpm
